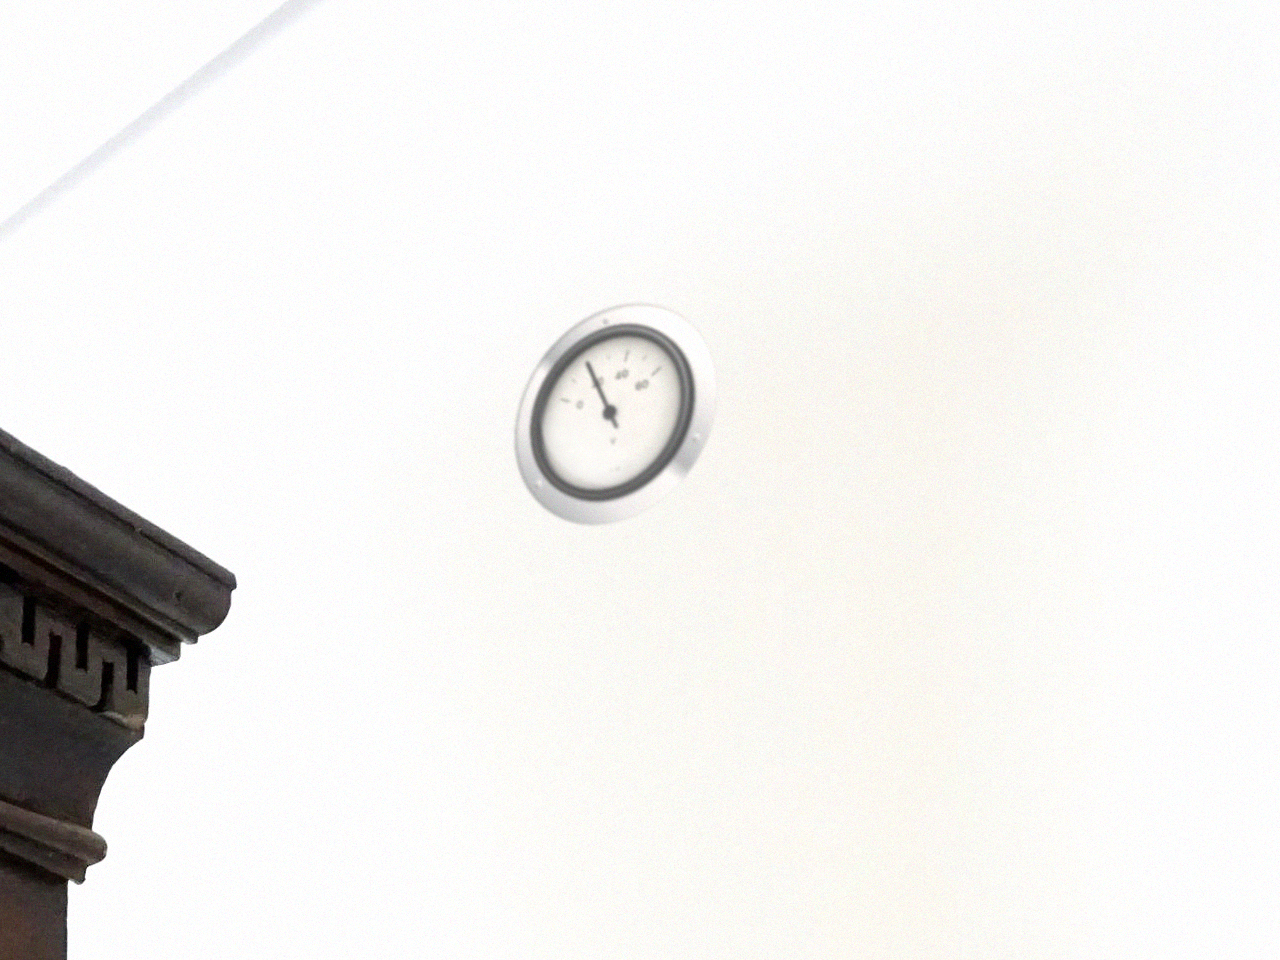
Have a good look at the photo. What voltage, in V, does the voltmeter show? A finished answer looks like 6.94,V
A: 20,V
